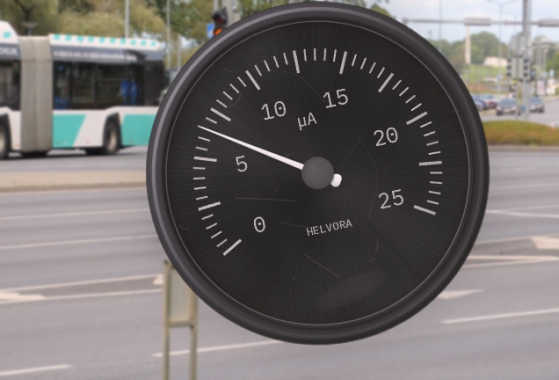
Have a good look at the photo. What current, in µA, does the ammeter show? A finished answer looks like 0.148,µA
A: 6.5,µA
